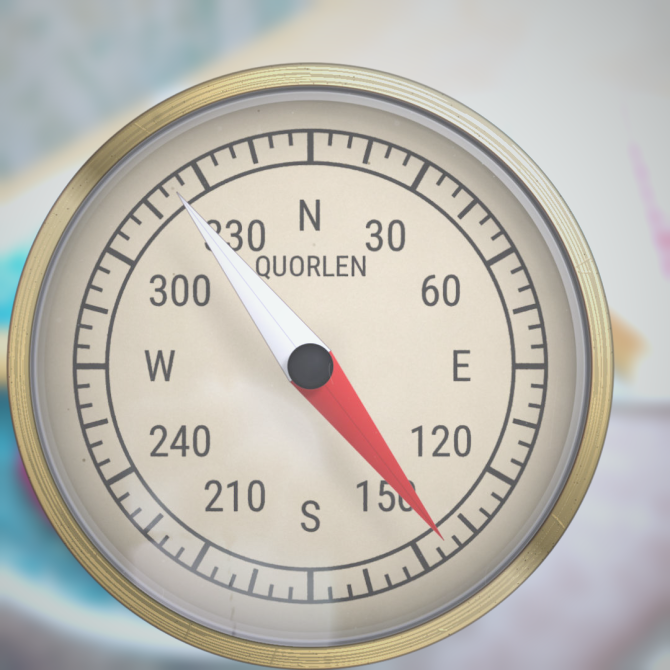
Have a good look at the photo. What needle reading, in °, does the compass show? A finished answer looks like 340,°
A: 142.5,°
